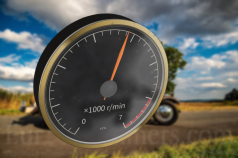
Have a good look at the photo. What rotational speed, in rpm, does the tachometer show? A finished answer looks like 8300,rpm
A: 3800,rpm
